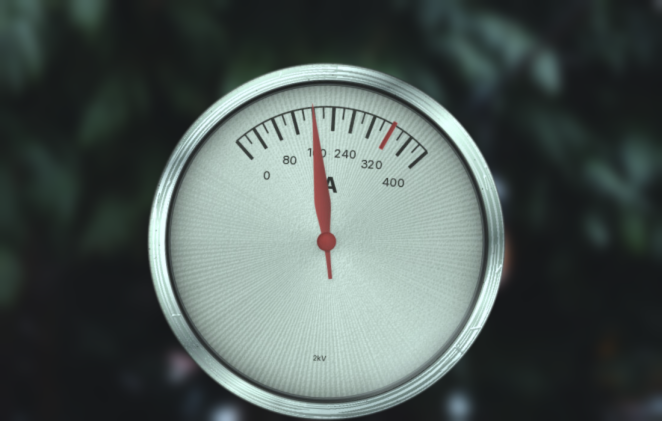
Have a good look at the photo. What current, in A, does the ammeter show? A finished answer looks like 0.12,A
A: 160,A
